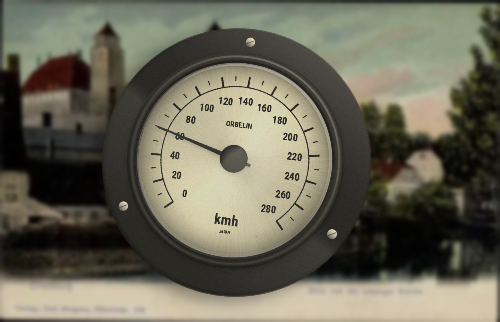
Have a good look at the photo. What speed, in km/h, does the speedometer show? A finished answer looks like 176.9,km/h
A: 60,km/h
